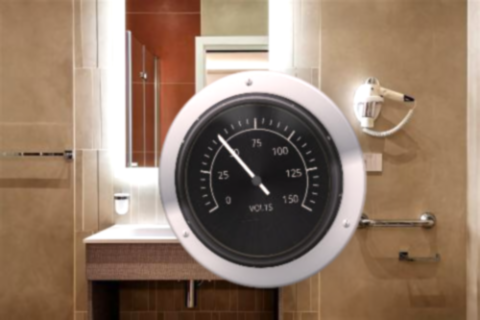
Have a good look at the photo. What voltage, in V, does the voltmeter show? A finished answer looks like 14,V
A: 50,V
